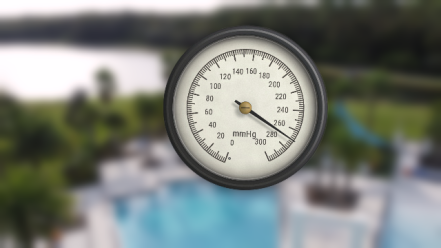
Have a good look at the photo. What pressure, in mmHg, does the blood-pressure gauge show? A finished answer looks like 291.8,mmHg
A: 270,mmHg
